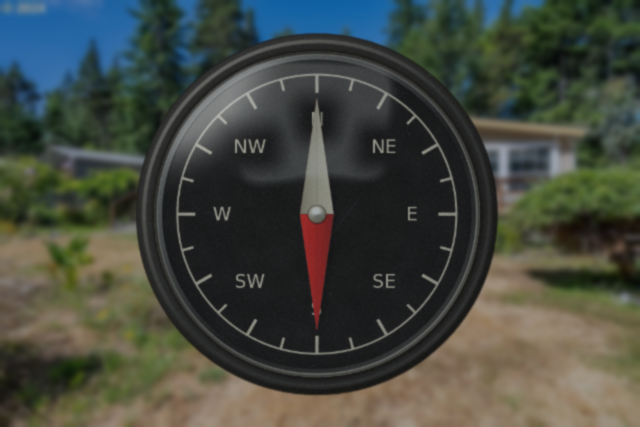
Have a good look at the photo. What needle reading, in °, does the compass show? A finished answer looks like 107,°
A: 180,°
